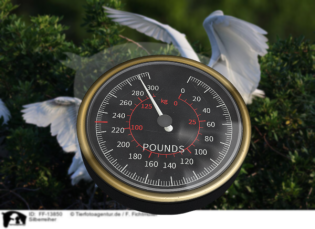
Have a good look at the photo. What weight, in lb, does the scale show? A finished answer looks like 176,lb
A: 290,lb
